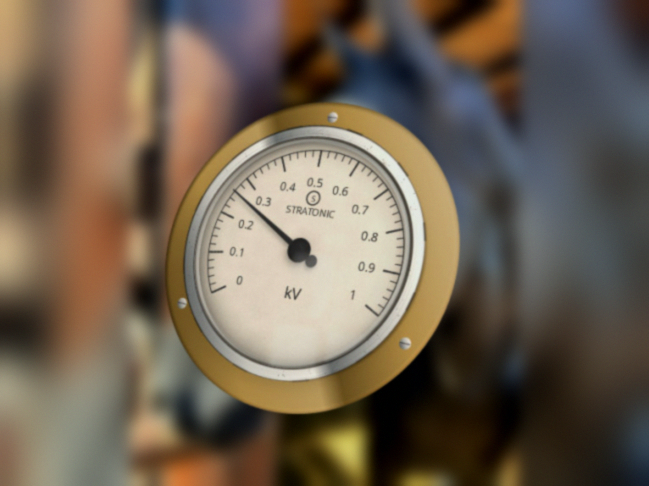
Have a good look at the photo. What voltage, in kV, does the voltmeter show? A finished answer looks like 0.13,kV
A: 0.26,kV
